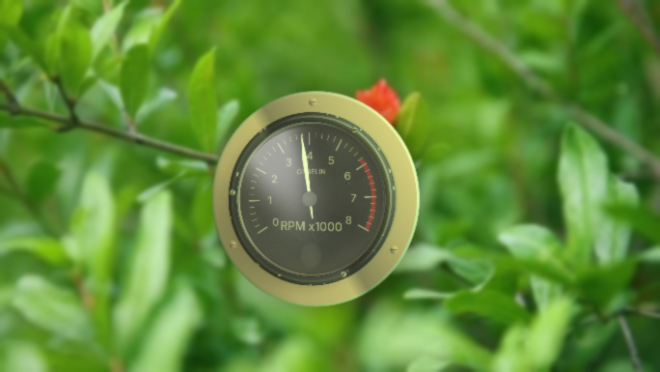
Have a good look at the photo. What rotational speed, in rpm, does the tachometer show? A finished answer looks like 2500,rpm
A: 3800,rpm
